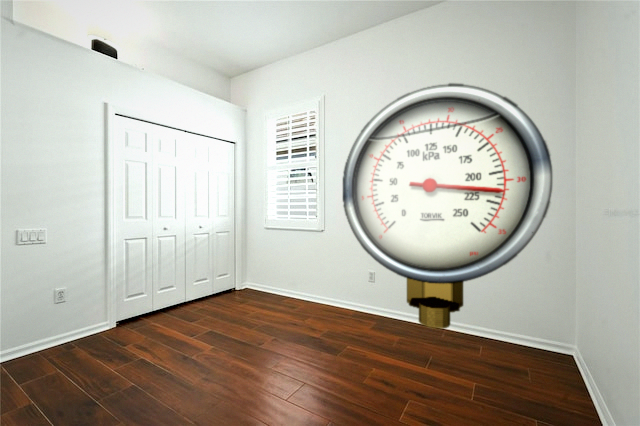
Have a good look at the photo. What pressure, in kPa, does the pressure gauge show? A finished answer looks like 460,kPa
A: 215,kPa
